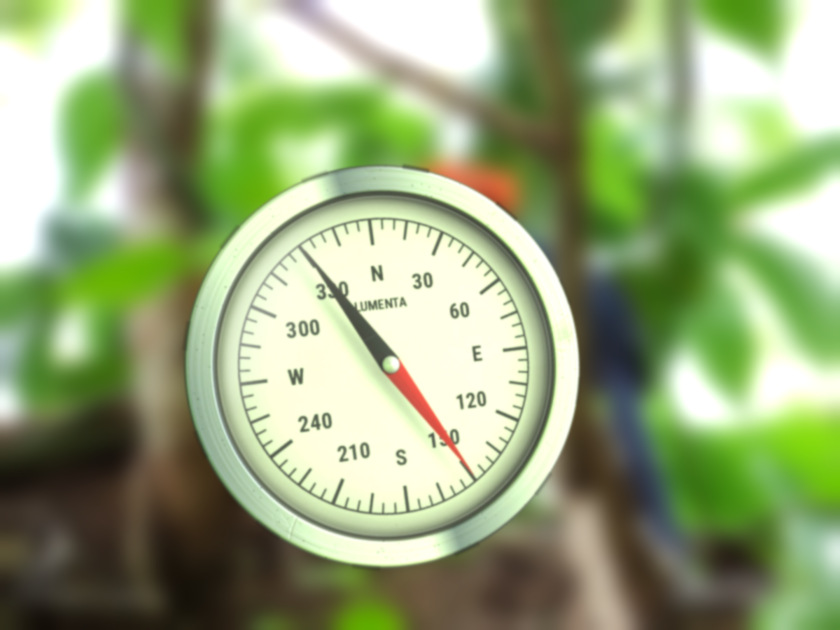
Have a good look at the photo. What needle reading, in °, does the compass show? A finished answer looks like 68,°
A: 150,°
